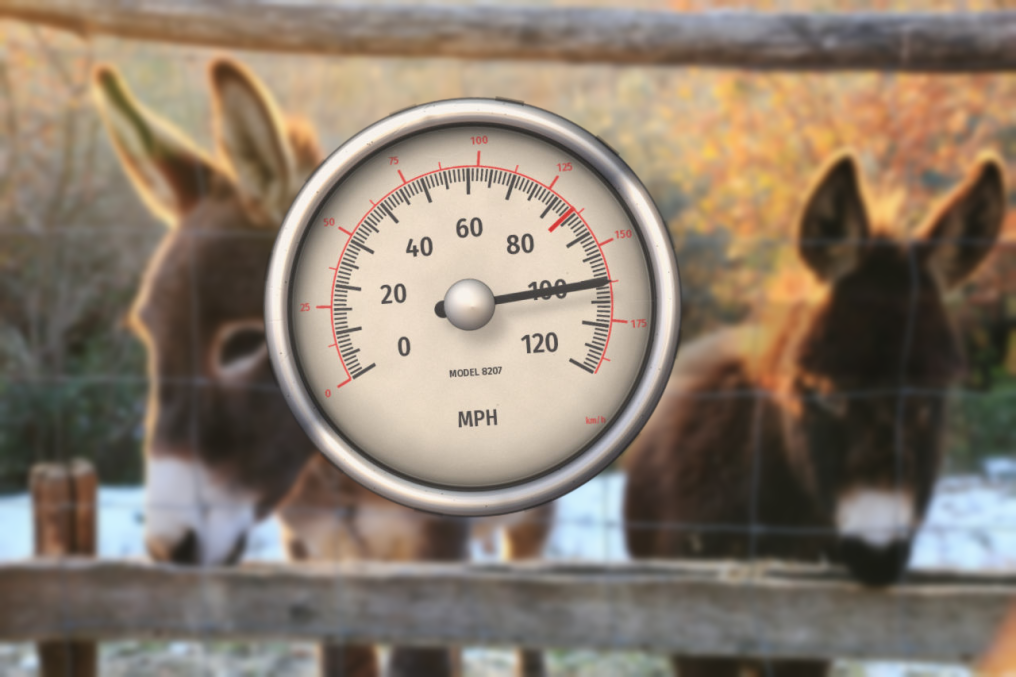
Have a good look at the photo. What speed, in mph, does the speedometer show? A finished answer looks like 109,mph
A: 101,mph
